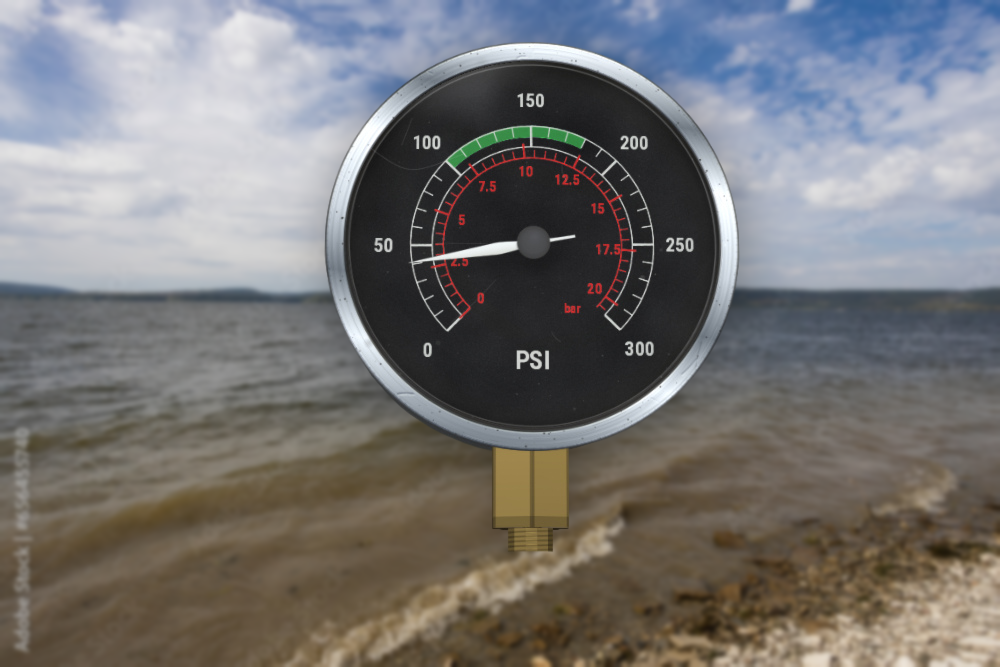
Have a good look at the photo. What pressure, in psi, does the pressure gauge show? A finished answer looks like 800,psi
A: 40,psi
